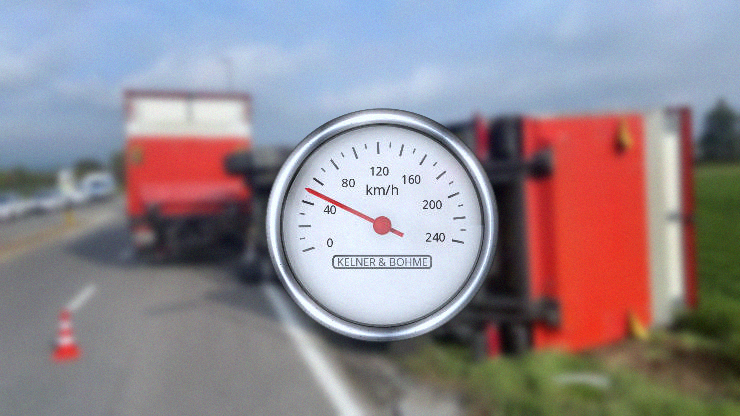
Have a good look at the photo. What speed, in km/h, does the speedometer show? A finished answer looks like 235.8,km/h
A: 50,km/h
